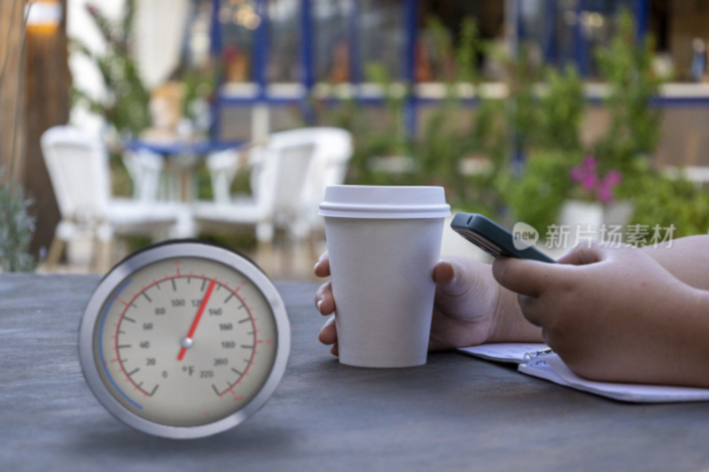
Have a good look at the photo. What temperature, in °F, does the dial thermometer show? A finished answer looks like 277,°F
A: 125,°F
